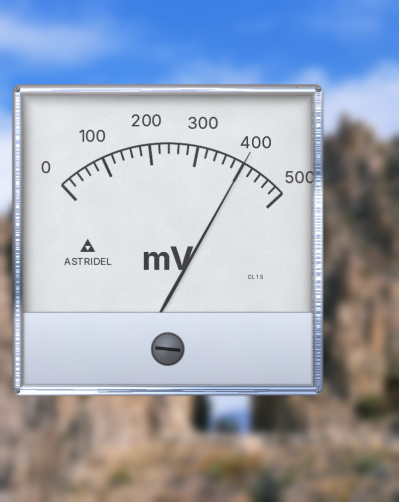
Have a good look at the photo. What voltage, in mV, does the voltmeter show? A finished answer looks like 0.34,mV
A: 400,mV
